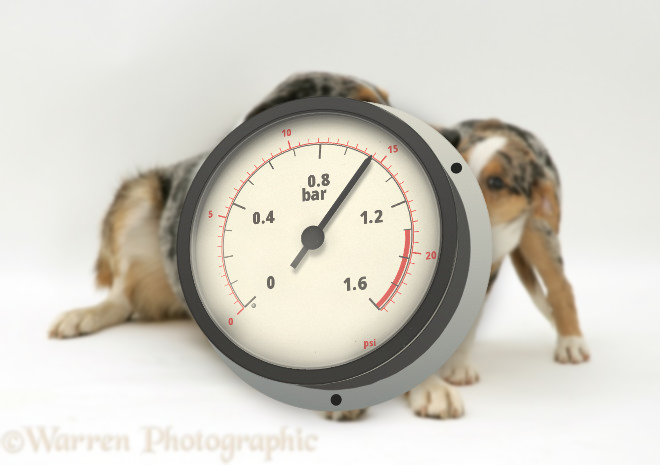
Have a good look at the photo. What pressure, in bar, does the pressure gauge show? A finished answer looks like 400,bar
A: 1,bar
